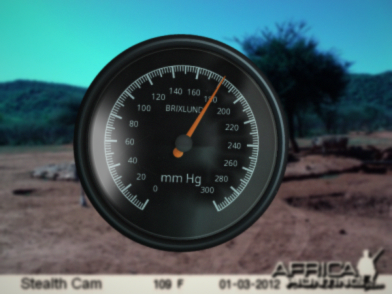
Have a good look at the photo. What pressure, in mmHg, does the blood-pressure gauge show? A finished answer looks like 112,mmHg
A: 180,mmHg
